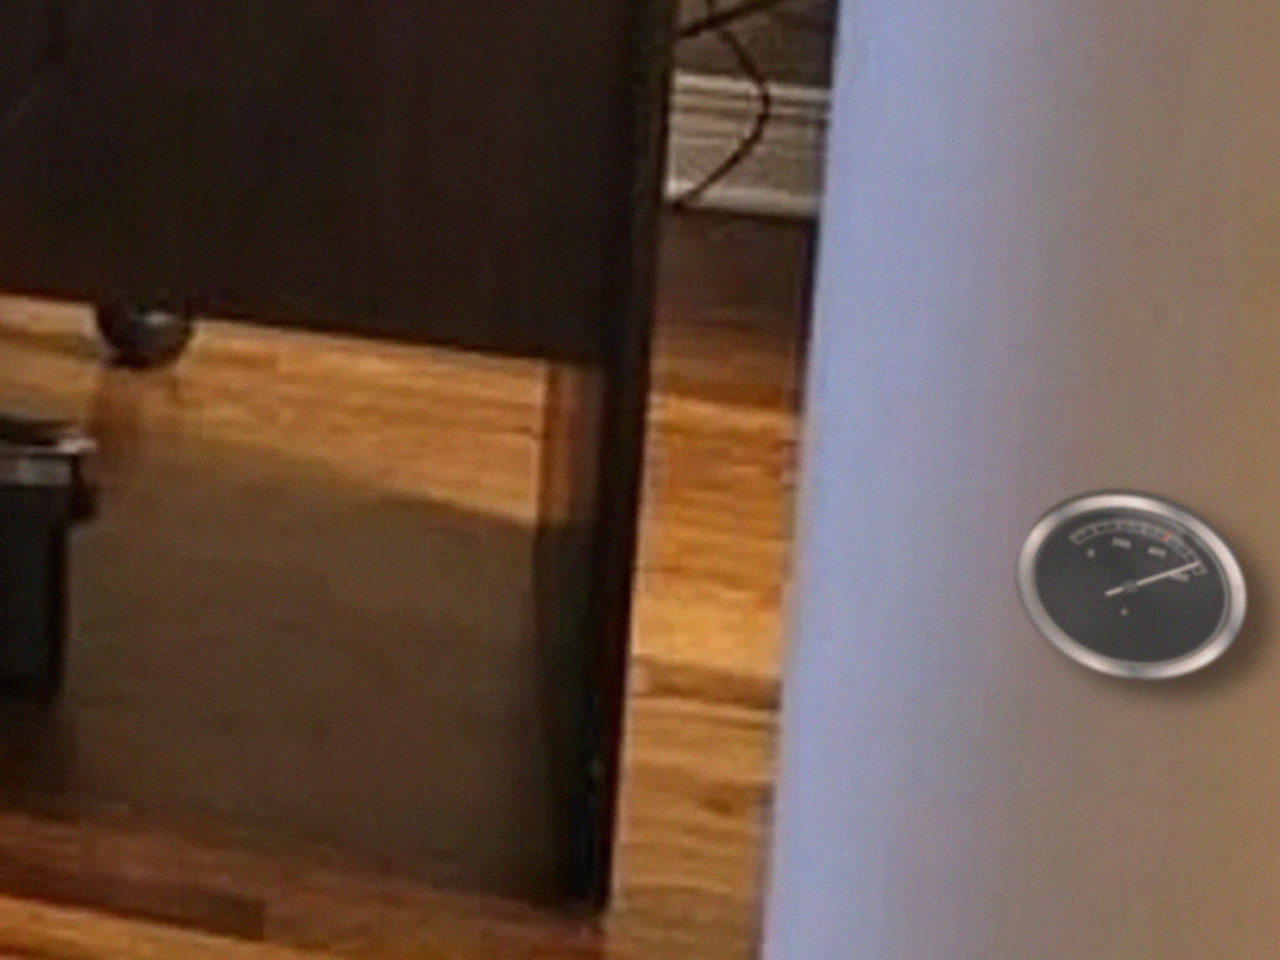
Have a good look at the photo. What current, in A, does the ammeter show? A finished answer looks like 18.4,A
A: 550,A
